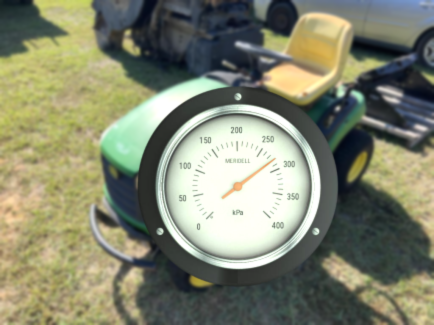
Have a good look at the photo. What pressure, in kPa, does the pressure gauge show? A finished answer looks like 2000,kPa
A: 280,kPa
